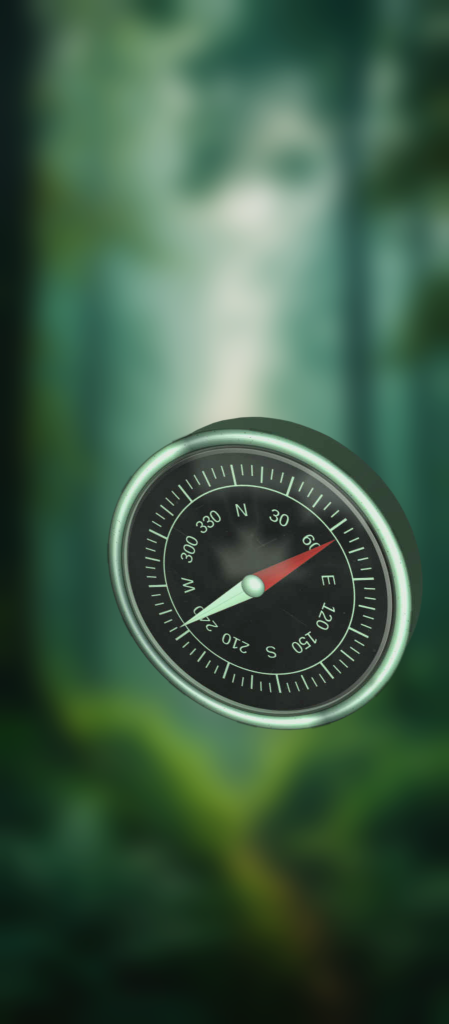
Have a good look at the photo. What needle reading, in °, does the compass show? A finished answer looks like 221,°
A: 65,°
